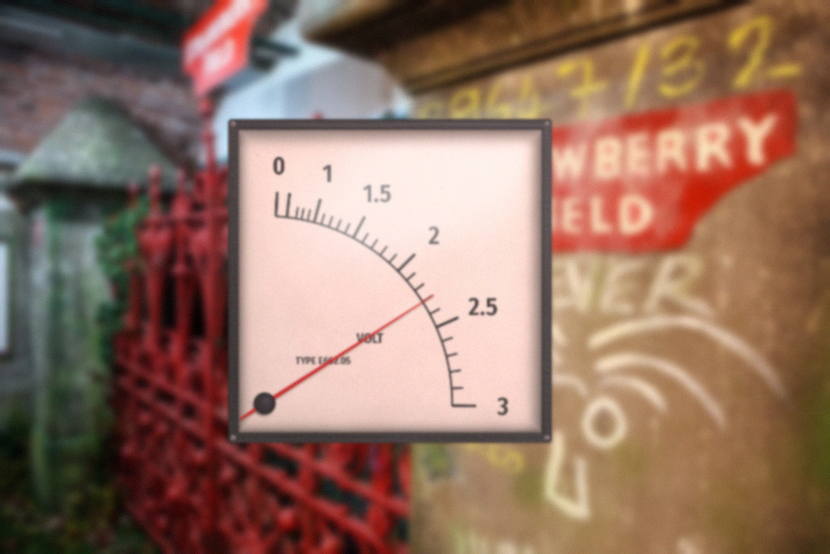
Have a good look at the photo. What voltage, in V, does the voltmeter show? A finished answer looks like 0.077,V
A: 2.3,V
